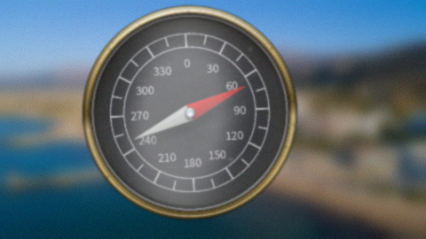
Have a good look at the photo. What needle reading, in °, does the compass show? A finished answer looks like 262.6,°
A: 67.5,°
